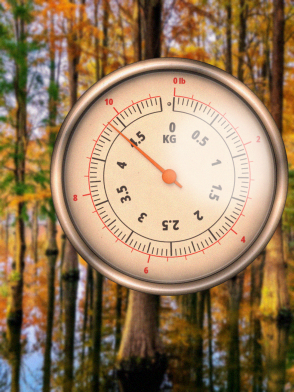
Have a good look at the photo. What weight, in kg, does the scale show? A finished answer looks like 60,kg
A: 4.4,kg
